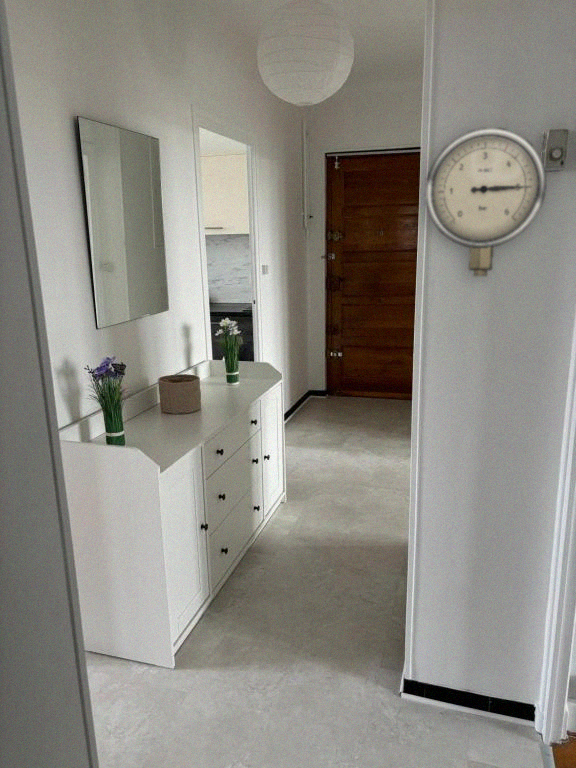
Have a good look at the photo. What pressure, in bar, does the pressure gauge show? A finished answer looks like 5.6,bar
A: 5,bar
